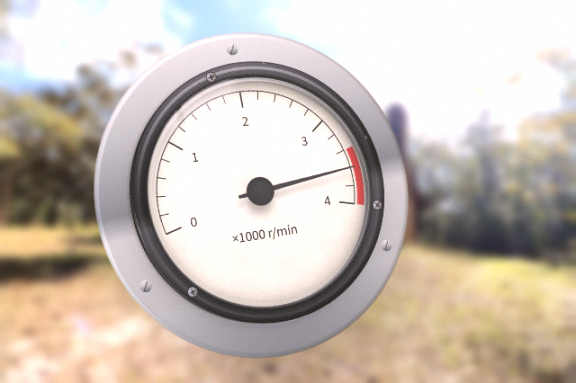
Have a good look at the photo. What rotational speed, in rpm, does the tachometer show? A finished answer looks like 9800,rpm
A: 3600,rpm
